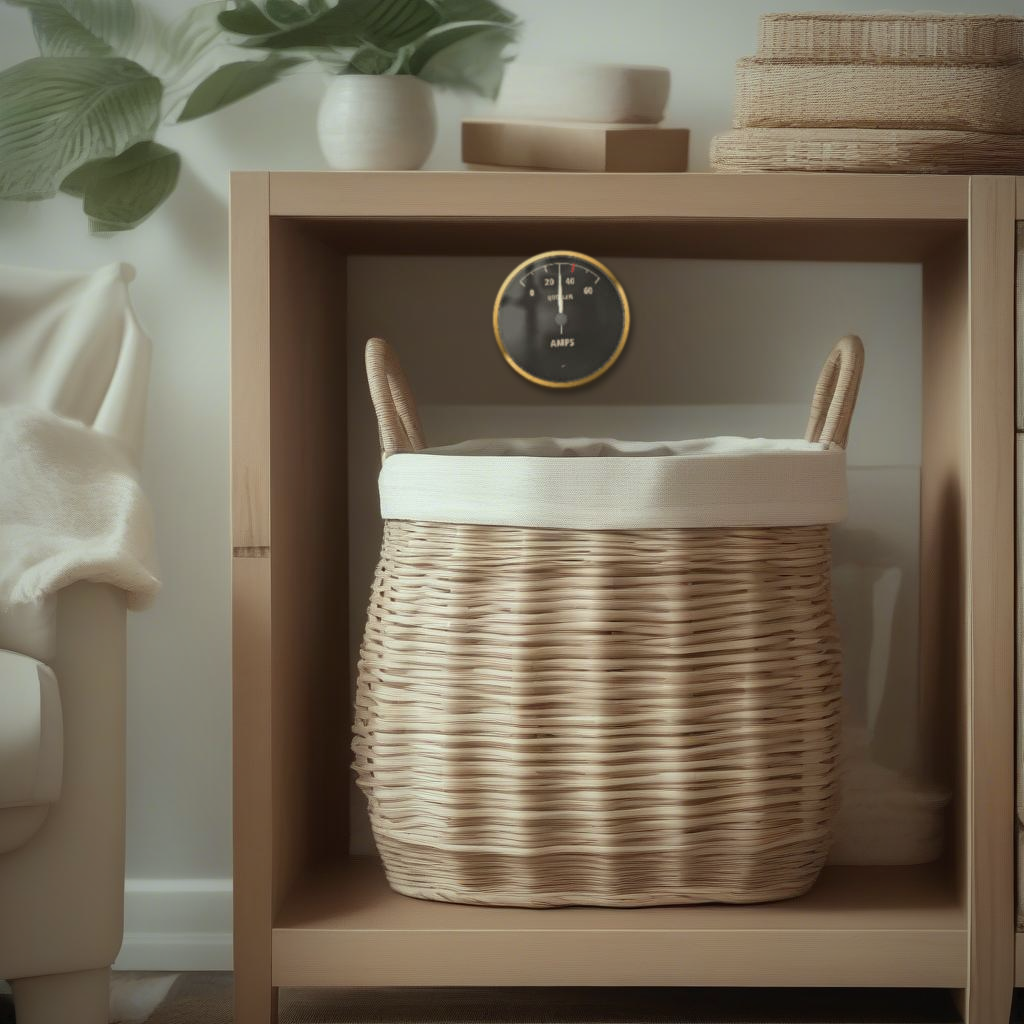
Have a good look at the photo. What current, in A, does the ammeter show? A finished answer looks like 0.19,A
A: 30,A
